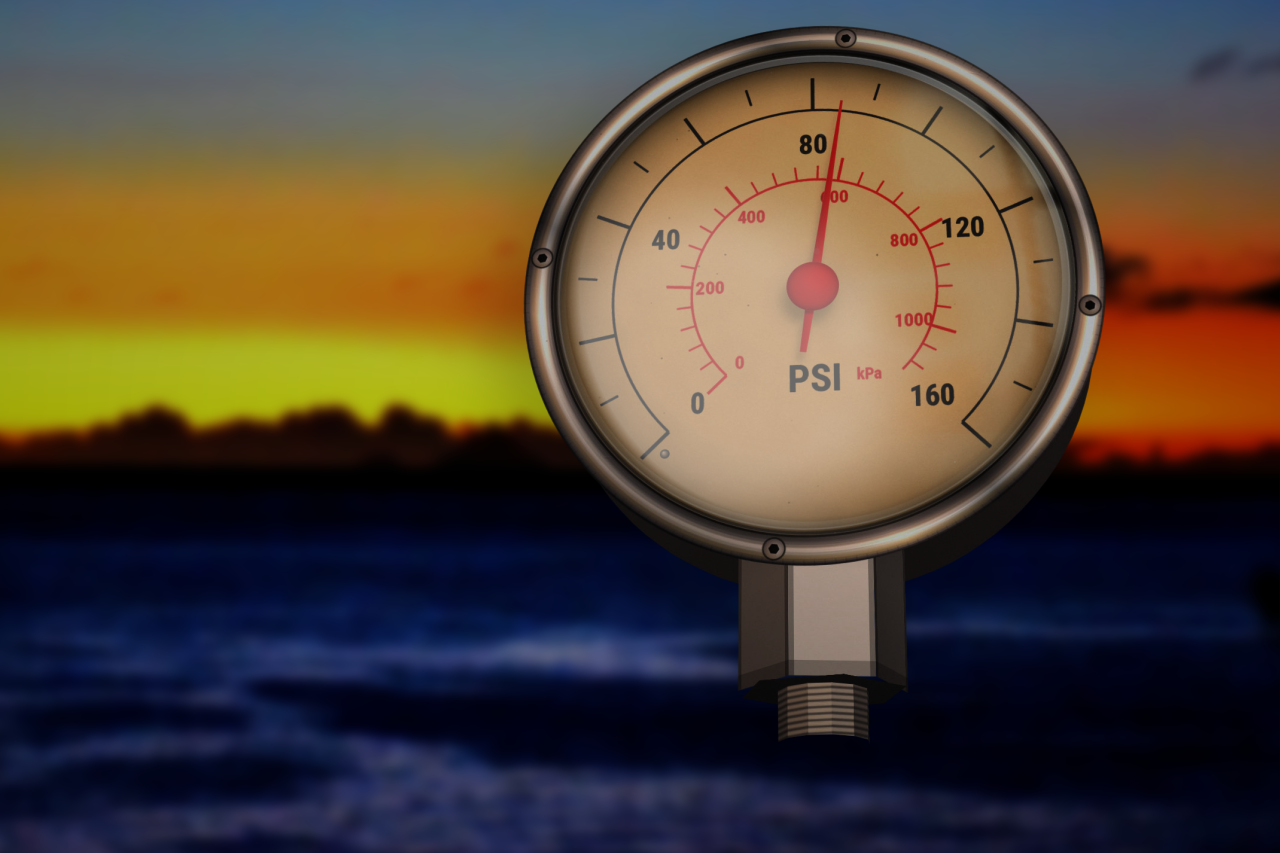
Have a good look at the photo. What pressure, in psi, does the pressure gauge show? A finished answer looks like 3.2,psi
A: 85,psi
